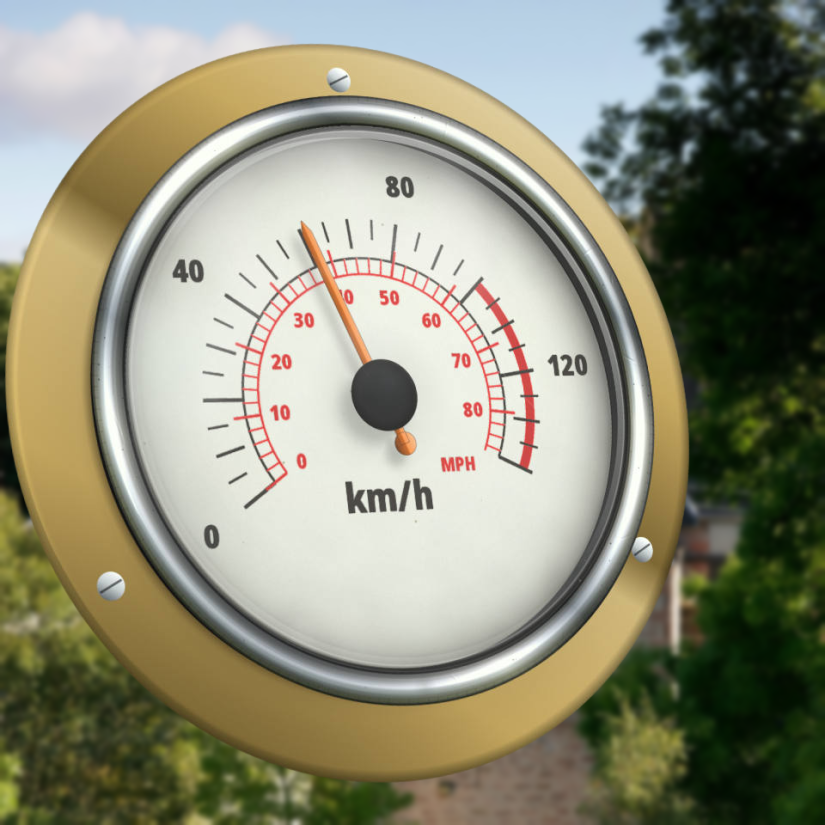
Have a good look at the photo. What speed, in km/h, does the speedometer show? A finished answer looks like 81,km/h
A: 60,km/h
